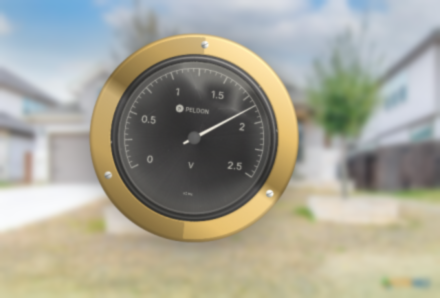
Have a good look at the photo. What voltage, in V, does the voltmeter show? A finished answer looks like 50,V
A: 1.85,V
